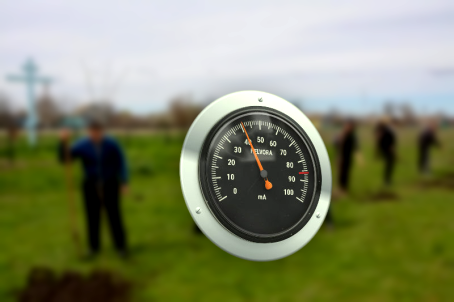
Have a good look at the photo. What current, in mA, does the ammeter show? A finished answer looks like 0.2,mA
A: 40,mA
